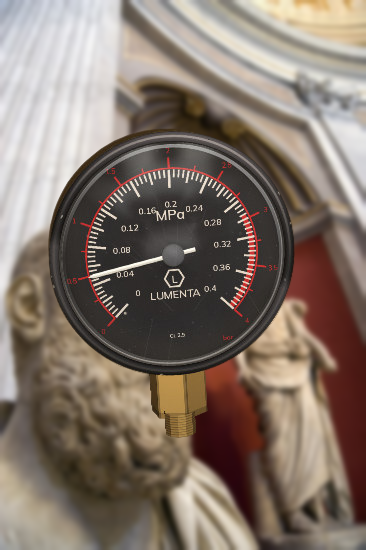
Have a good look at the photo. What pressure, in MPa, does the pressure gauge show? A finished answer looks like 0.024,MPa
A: 0.05,MPa
